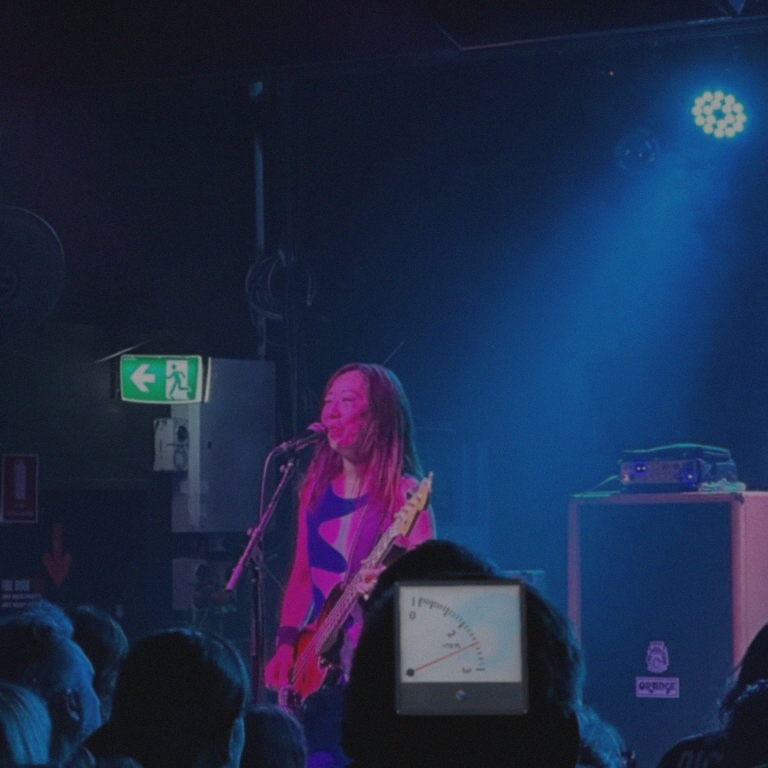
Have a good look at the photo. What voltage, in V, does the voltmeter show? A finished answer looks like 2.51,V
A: 2.5,V
